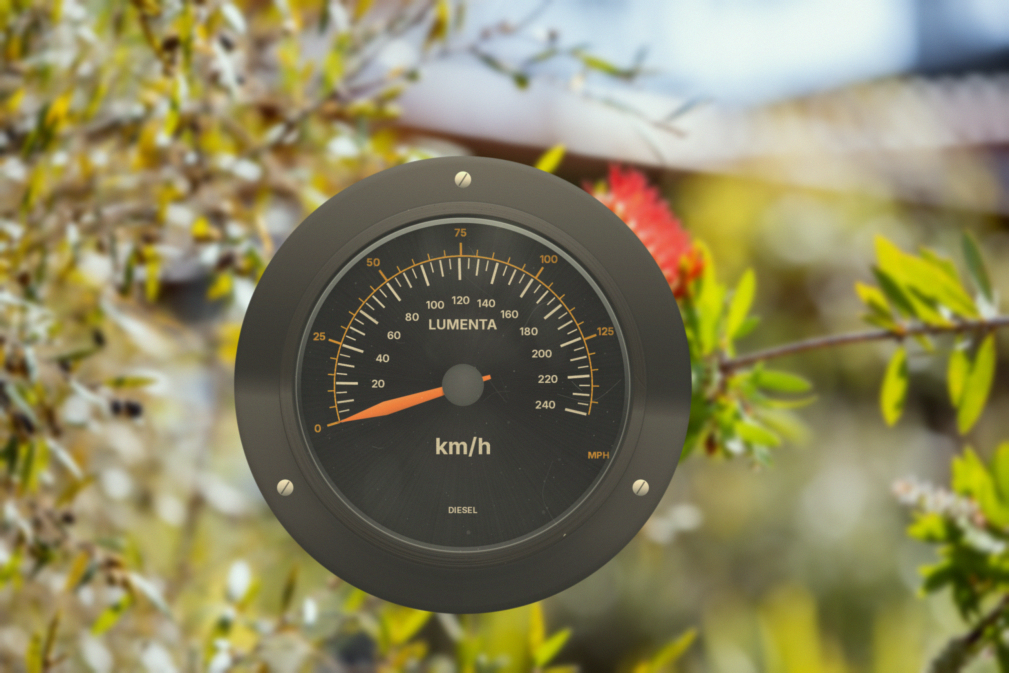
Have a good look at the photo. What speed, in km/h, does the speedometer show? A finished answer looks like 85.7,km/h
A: 0,km/h
